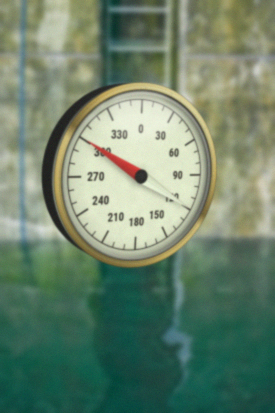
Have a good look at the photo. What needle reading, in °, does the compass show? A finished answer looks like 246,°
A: 300,°
